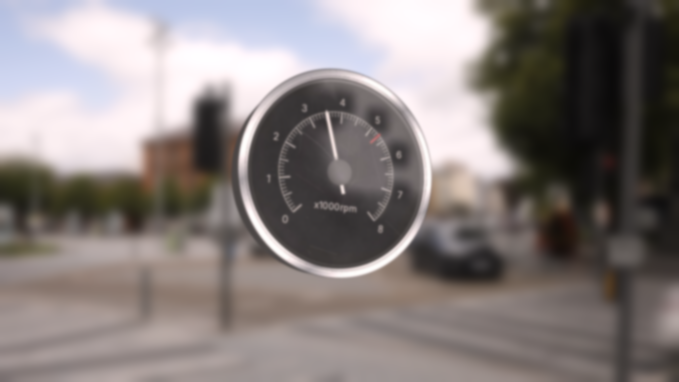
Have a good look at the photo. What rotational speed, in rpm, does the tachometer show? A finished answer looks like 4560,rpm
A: 3500,rpm
